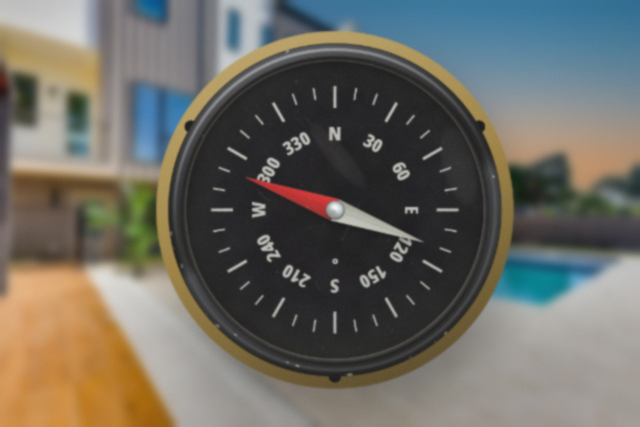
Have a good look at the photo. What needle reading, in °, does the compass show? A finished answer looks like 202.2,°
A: 290,°
